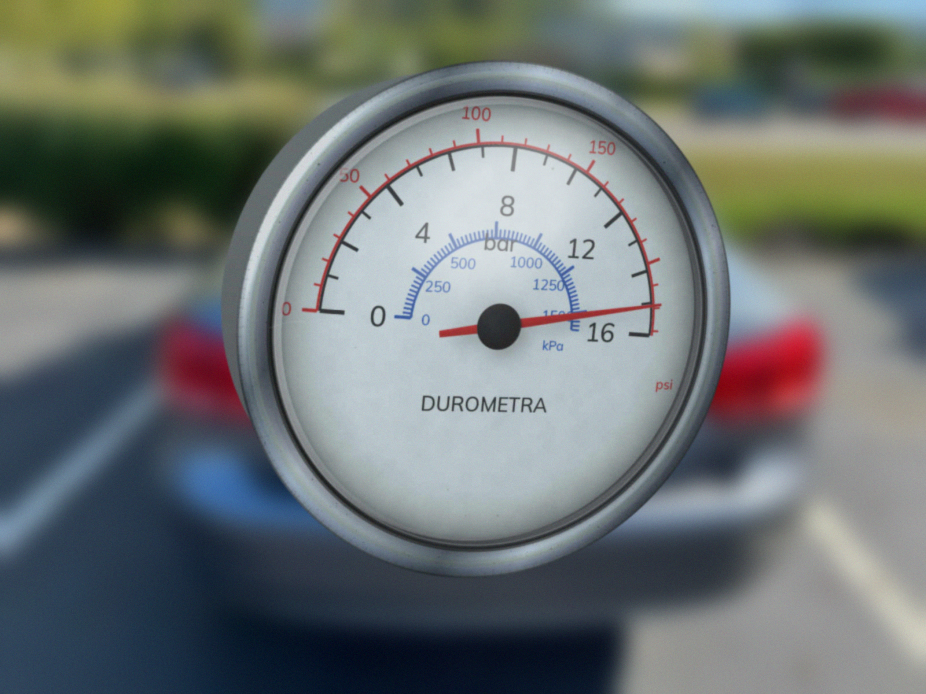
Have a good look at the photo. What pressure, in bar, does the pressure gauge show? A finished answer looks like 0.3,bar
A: 15,bar
